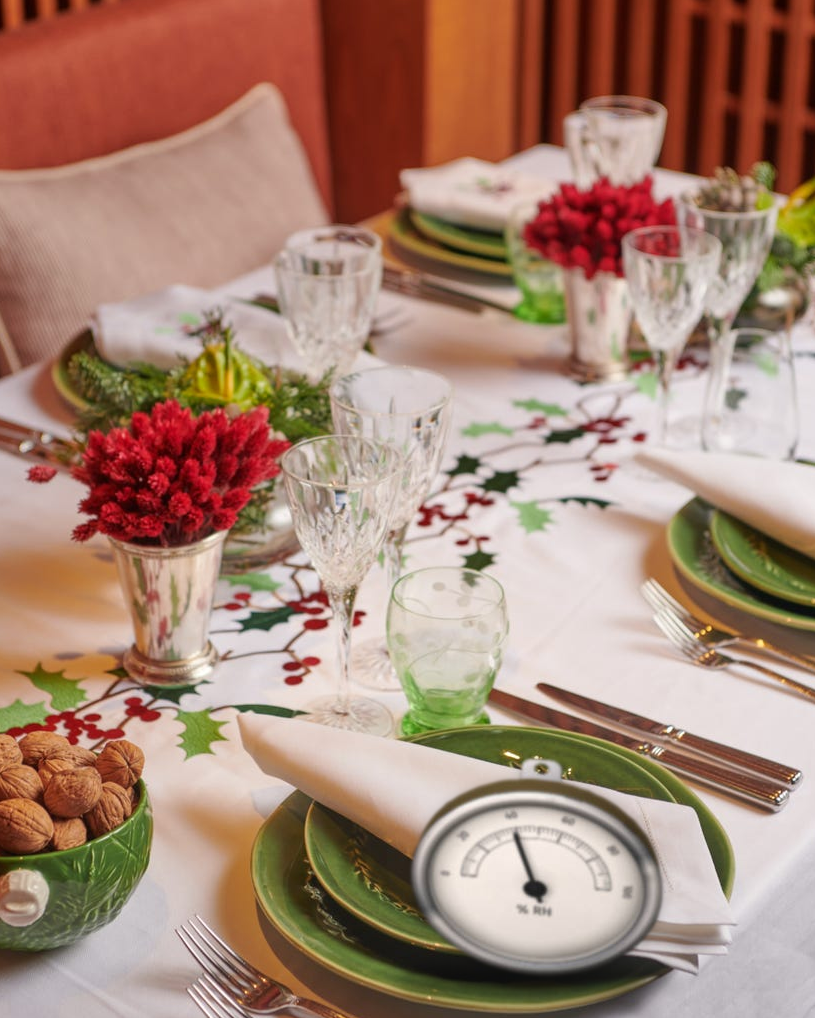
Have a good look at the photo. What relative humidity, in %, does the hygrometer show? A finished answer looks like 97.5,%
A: 40,%
